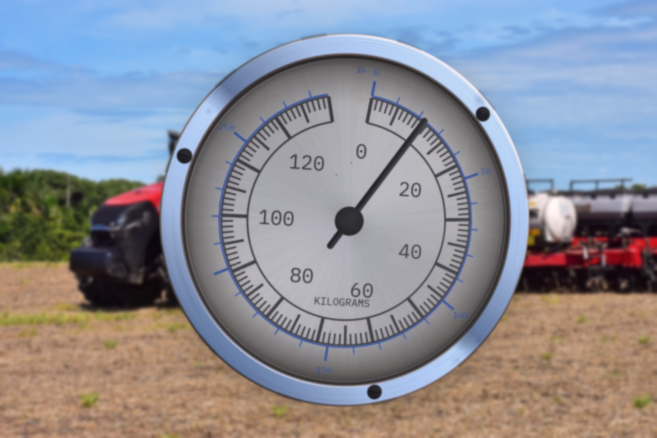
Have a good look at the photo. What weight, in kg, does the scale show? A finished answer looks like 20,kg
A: 10,kg
